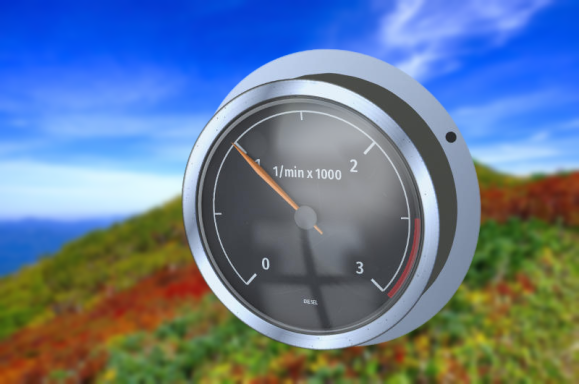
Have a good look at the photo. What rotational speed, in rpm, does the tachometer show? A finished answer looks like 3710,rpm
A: 1000,rpm
